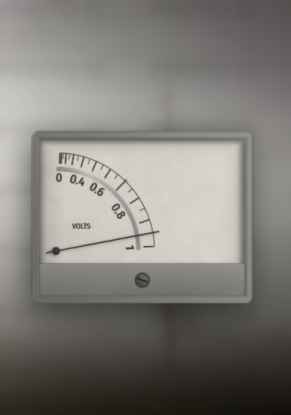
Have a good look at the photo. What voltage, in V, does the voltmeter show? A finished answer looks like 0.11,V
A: 0.95,V
